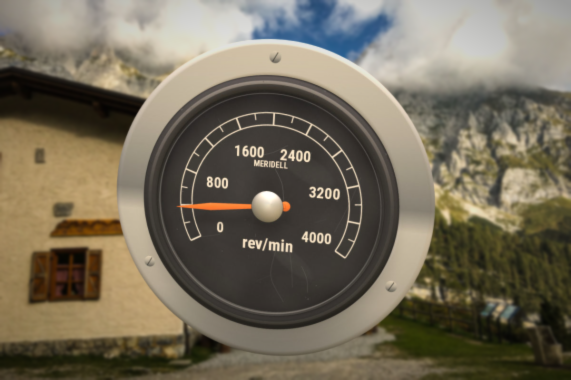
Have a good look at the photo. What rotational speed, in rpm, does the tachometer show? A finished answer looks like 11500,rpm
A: 400,rpm
